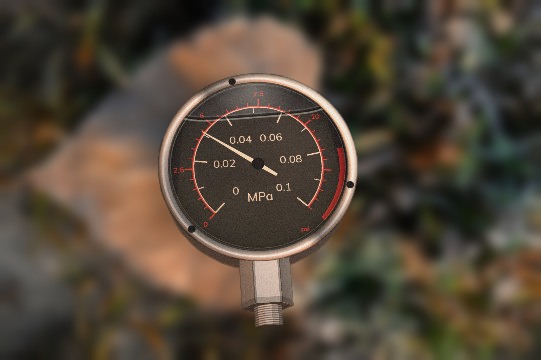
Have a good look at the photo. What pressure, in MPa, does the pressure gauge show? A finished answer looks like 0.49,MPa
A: 0.03,MPa
